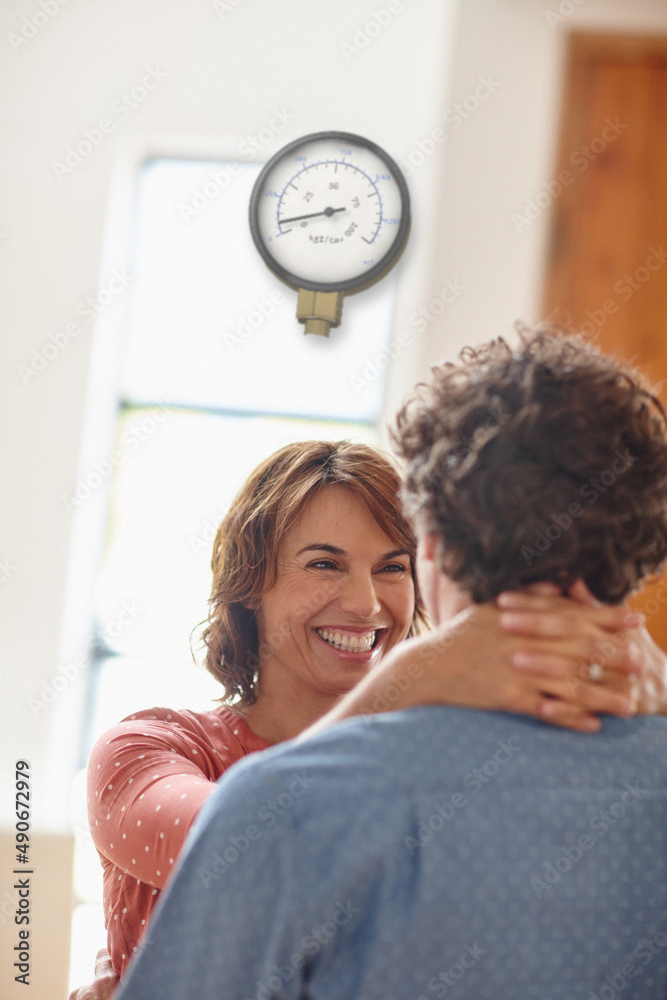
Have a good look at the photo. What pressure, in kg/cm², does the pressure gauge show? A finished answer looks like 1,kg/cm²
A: 5,kg/cm²
